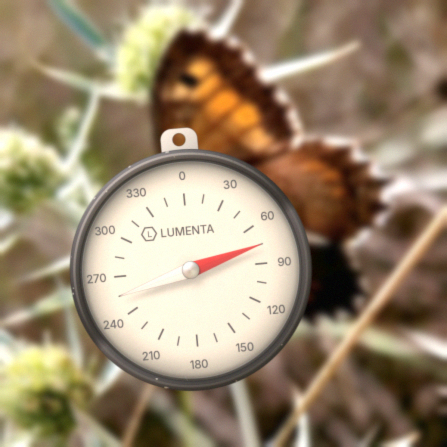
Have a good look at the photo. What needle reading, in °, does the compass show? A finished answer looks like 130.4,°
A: 75,°
